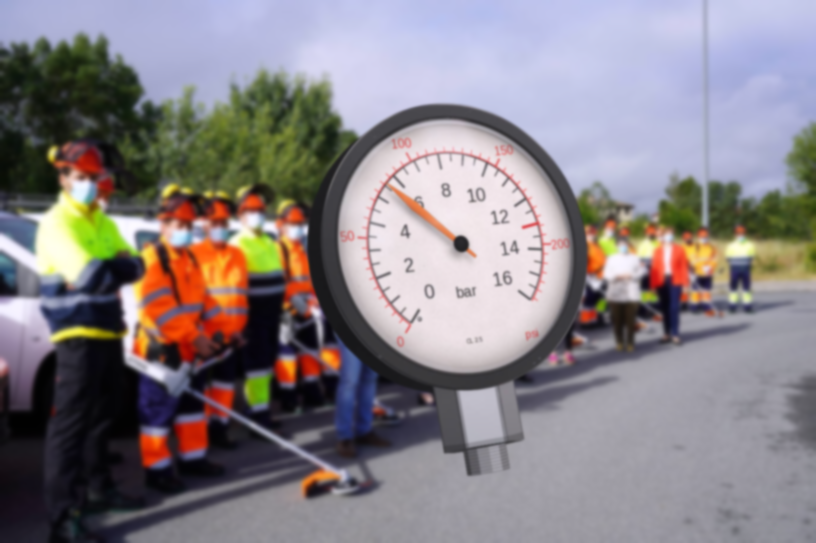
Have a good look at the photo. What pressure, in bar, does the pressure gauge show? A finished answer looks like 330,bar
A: 5.5,bar
